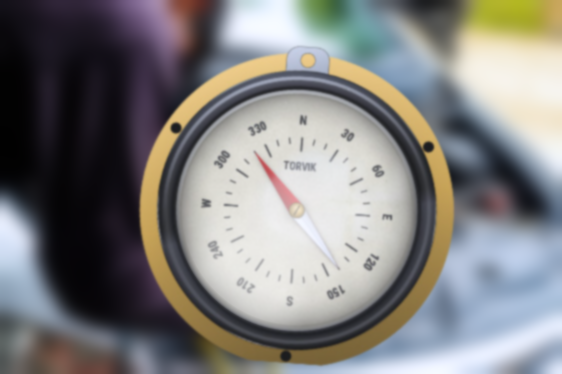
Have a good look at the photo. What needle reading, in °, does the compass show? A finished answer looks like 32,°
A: 320,°
